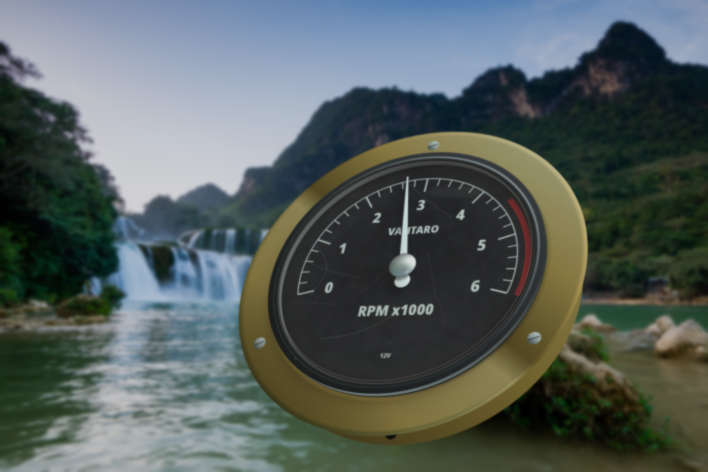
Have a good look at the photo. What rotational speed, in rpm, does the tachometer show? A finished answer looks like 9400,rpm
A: 2700,rpm
